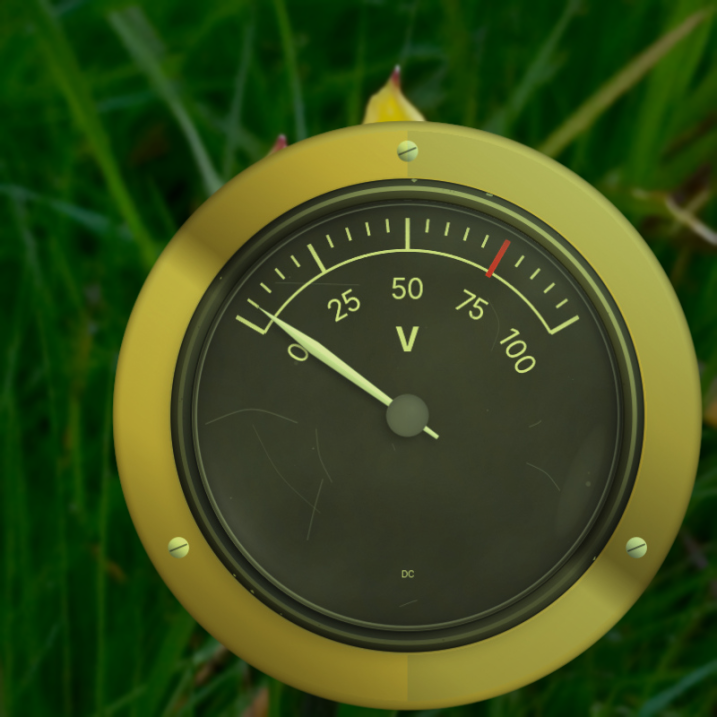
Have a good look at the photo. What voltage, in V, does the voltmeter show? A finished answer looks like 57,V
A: 5,V
